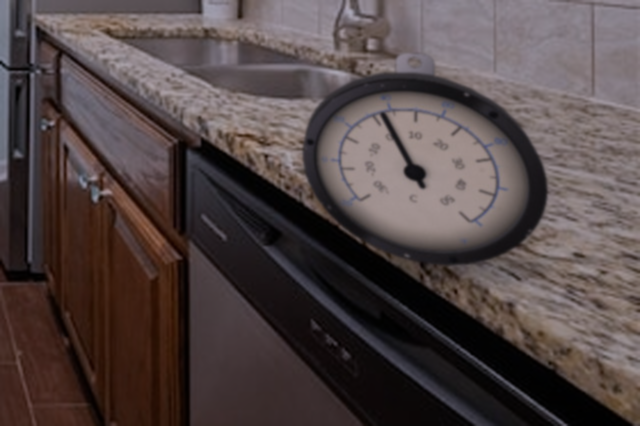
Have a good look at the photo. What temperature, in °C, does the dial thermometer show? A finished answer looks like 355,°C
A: 2.5,°C
